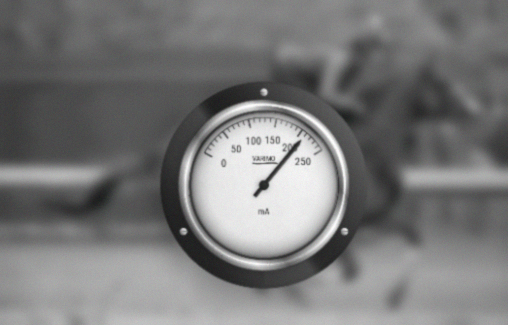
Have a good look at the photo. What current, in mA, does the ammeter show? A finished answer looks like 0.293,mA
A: 210,mA
